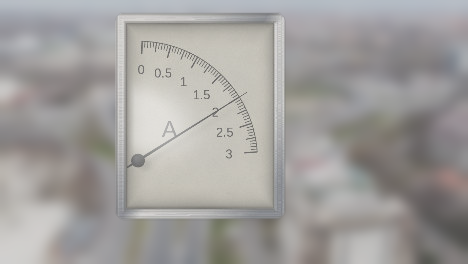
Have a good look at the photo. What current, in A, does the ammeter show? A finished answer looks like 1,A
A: 2,A
